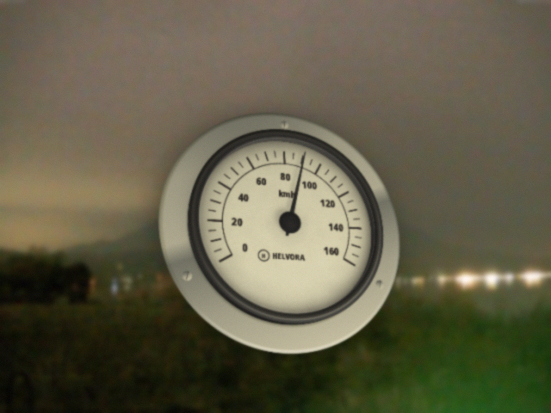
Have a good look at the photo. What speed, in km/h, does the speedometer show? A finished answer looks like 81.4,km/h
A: 90,km/h
